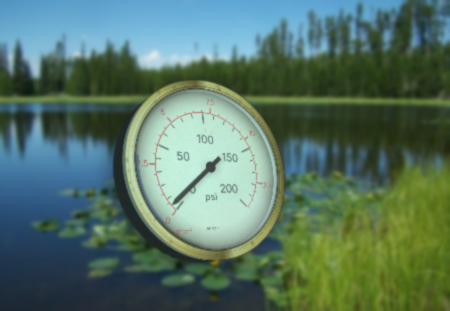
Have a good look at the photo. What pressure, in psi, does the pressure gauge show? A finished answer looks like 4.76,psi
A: 5,psi
